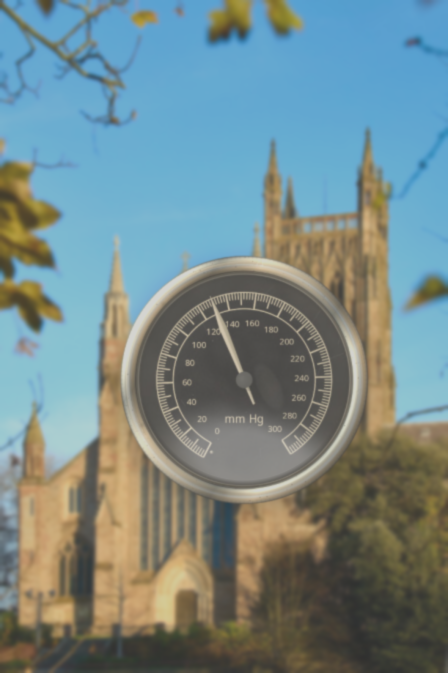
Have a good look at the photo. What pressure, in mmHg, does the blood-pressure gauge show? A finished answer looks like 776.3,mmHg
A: 130,mmHg
